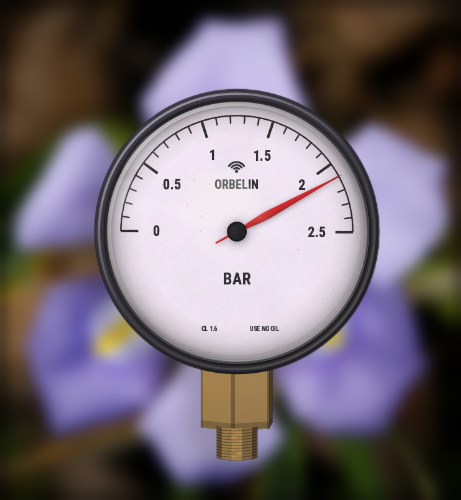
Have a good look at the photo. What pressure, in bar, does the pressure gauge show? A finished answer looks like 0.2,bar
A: 2.1,bar
